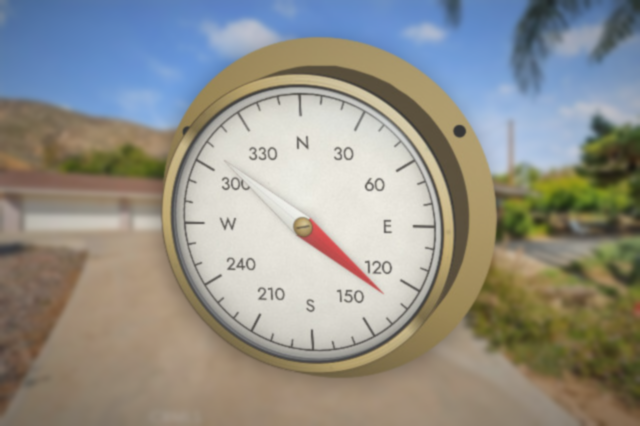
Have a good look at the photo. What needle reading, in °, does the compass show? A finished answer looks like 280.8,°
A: 130,°
